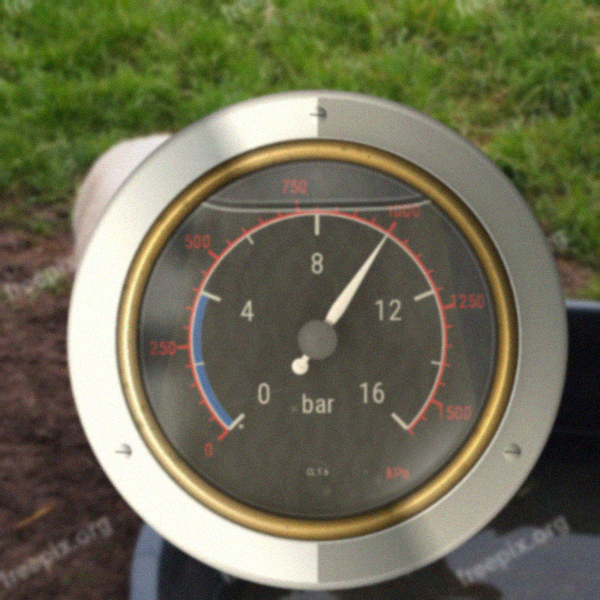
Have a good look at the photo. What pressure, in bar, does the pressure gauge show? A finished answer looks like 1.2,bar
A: 10,bar
